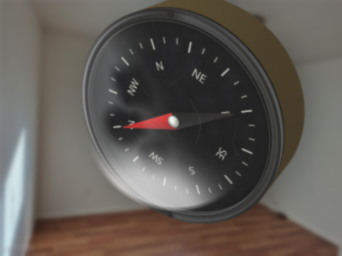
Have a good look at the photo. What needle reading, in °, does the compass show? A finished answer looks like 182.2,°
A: 270,°
